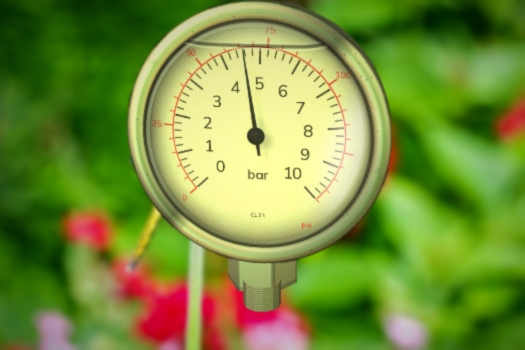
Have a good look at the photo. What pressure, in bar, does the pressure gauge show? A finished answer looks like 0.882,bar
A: 4.6,bar
